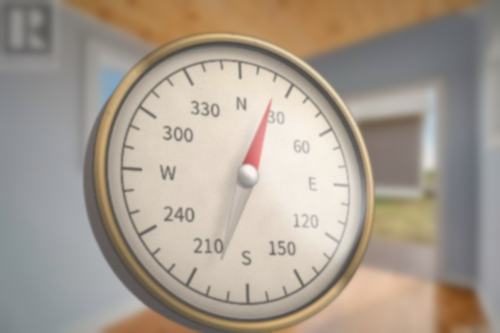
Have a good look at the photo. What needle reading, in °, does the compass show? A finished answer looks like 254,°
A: 20,°
